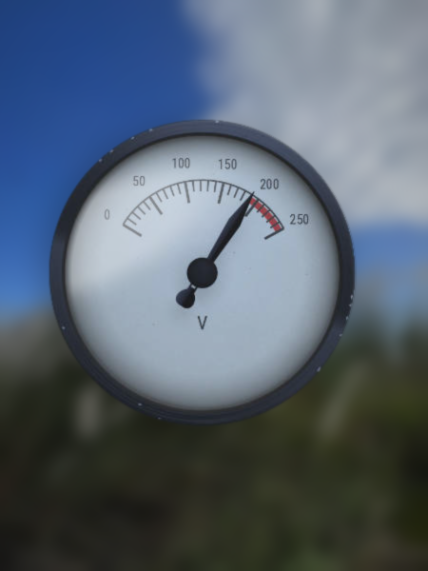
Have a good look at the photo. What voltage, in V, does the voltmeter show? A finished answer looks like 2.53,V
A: 190,V
